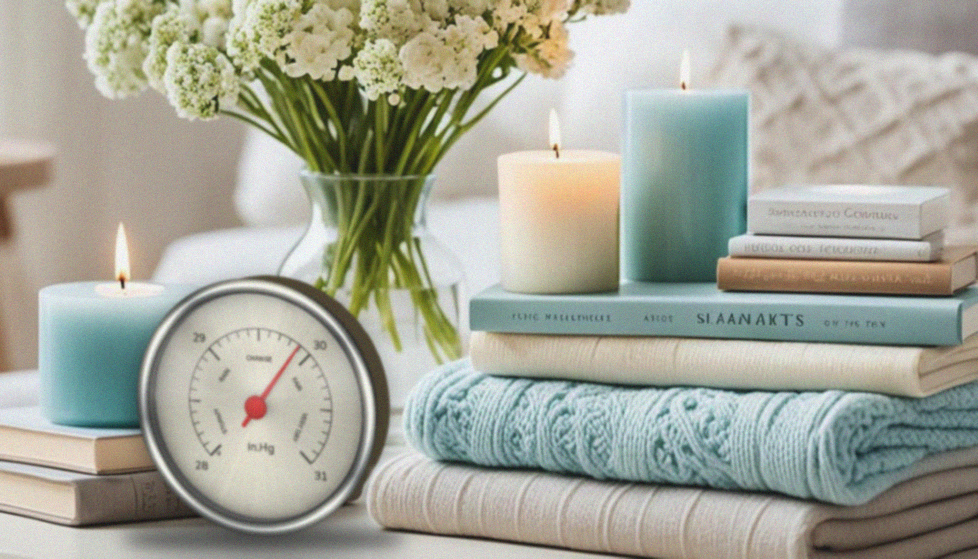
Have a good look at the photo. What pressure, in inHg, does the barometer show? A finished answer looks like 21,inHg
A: 29.9,inHg
